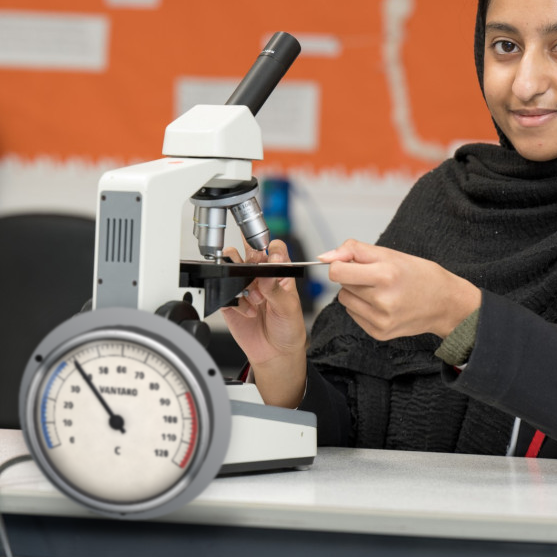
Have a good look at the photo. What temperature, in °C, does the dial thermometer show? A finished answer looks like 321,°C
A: 40,°C
